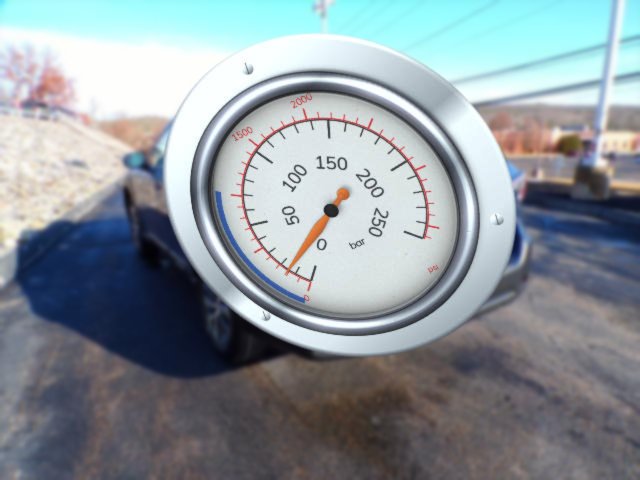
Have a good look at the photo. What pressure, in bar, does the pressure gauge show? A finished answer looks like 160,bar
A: 15,bar
